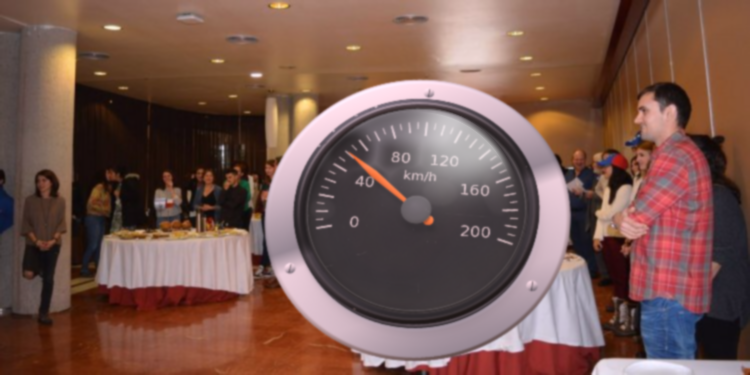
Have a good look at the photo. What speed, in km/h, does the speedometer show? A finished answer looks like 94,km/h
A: 50,km/h
